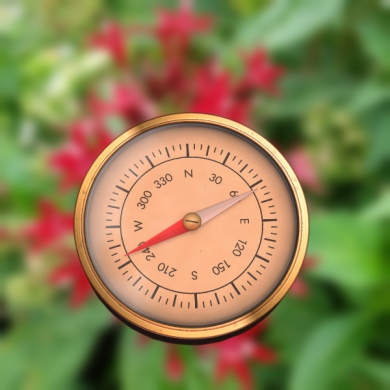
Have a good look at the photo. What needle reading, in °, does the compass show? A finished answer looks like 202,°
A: 245,°
